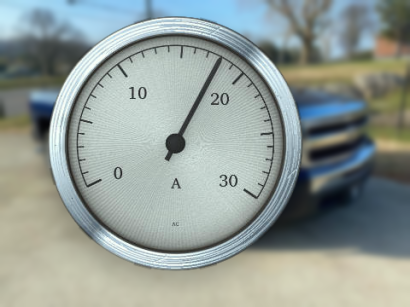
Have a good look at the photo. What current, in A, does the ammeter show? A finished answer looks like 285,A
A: 18,A
